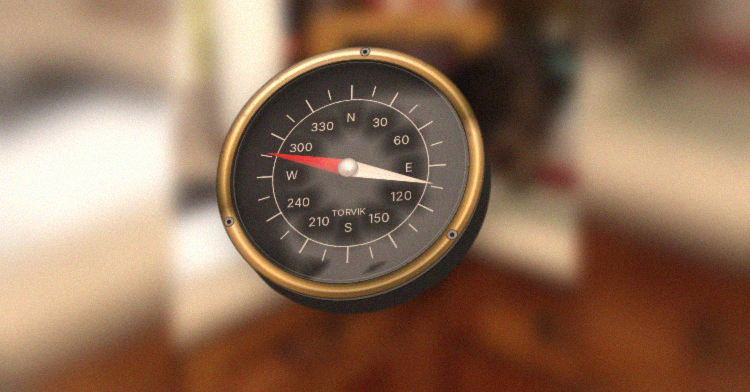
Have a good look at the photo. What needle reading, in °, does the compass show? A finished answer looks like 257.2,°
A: 285,°
